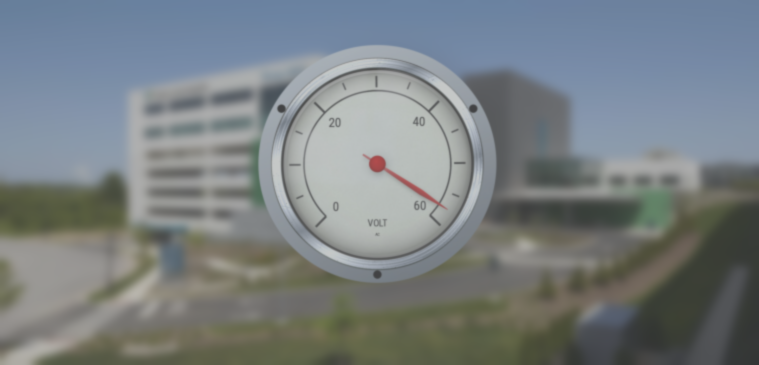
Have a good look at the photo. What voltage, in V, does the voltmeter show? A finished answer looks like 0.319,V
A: 57.5,V
